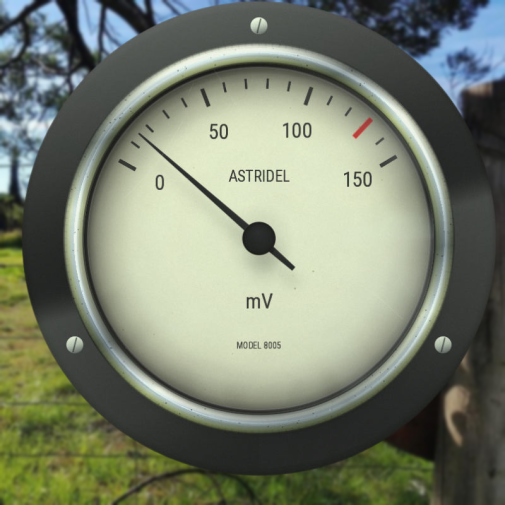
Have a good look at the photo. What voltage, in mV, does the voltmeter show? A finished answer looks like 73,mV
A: 15,mV
